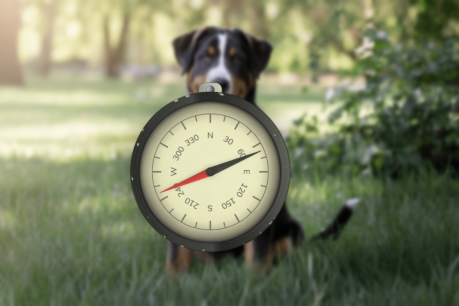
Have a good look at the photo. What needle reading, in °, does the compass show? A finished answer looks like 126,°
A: 247.5,°
